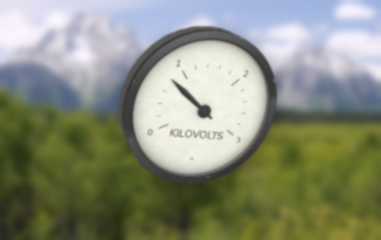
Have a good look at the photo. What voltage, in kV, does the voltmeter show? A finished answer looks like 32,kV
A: 0.8,kV
